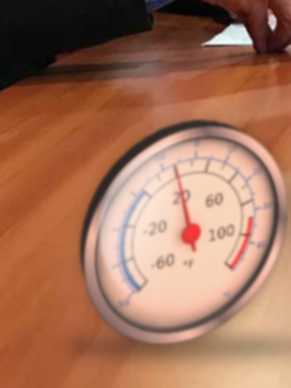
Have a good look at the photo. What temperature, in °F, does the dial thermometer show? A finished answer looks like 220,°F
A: 20,°F
